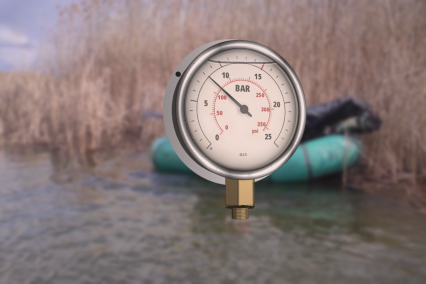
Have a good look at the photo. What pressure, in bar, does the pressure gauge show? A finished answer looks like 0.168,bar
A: 8,bar
